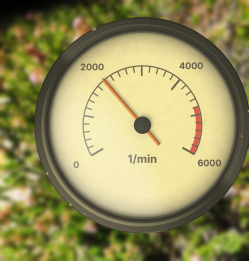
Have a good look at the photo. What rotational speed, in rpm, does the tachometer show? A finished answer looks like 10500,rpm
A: 2000,rpm
